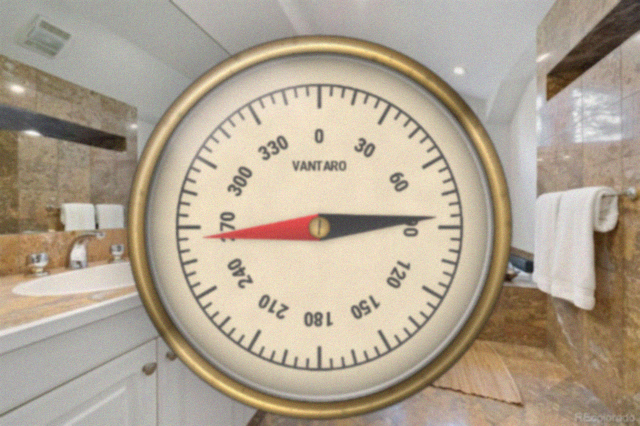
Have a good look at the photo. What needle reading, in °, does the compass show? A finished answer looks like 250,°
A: 265,°
